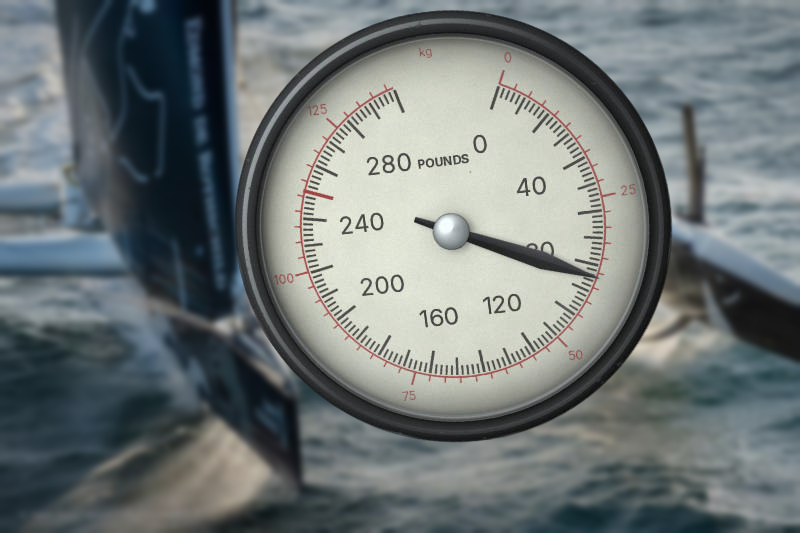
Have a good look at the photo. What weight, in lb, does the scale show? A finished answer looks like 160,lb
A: 84,lb
